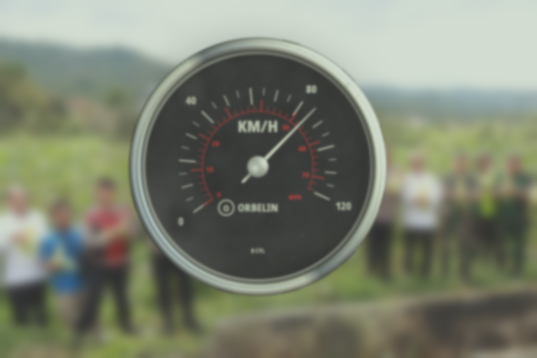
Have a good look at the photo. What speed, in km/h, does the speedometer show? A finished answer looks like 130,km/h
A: 85,km/h
